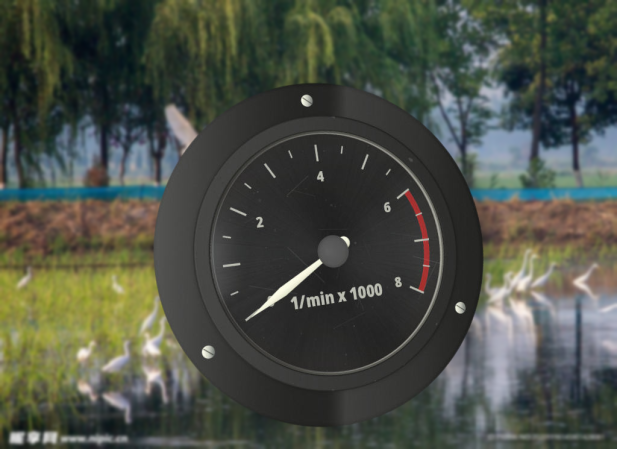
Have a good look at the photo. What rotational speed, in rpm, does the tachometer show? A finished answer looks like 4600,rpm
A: 0,rpm
